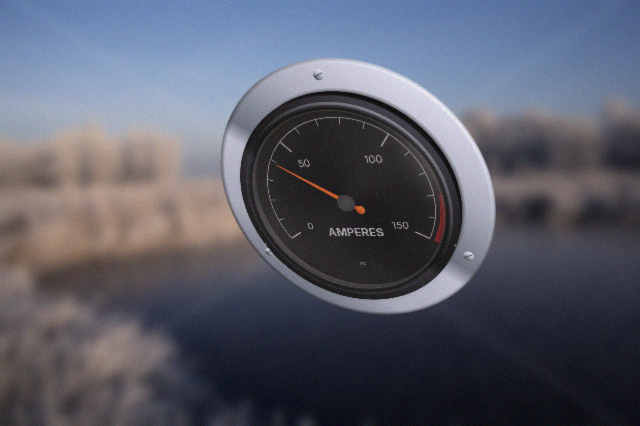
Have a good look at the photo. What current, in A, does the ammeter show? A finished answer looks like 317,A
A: 40,A
